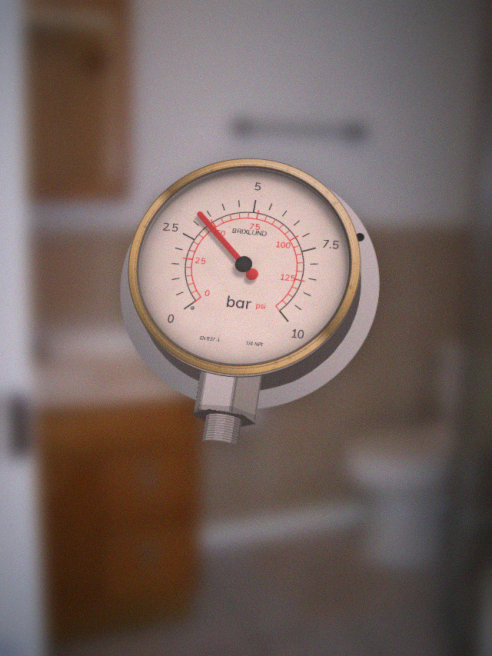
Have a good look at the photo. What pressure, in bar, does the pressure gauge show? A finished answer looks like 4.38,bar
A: 3.25,bar
